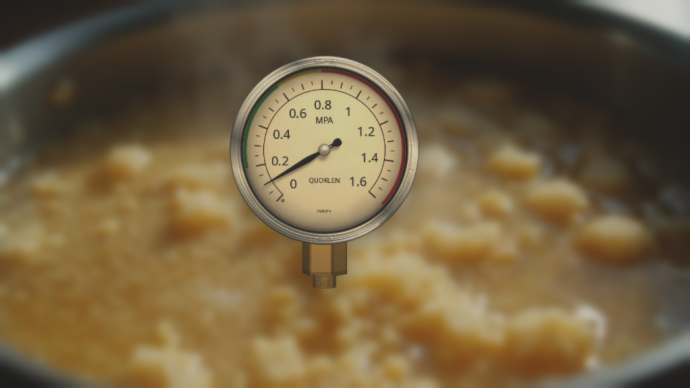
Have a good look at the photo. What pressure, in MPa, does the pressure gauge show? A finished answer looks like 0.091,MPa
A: 0.1,MPa
